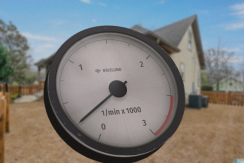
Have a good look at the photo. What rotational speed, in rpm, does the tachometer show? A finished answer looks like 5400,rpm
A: 250,rpm
